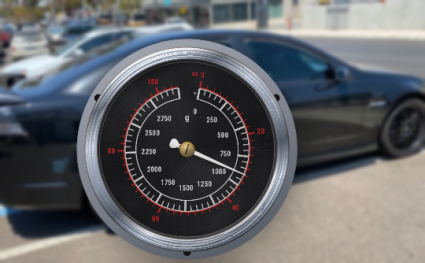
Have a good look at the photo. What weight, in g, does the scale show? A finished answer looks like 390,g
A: 900,g
